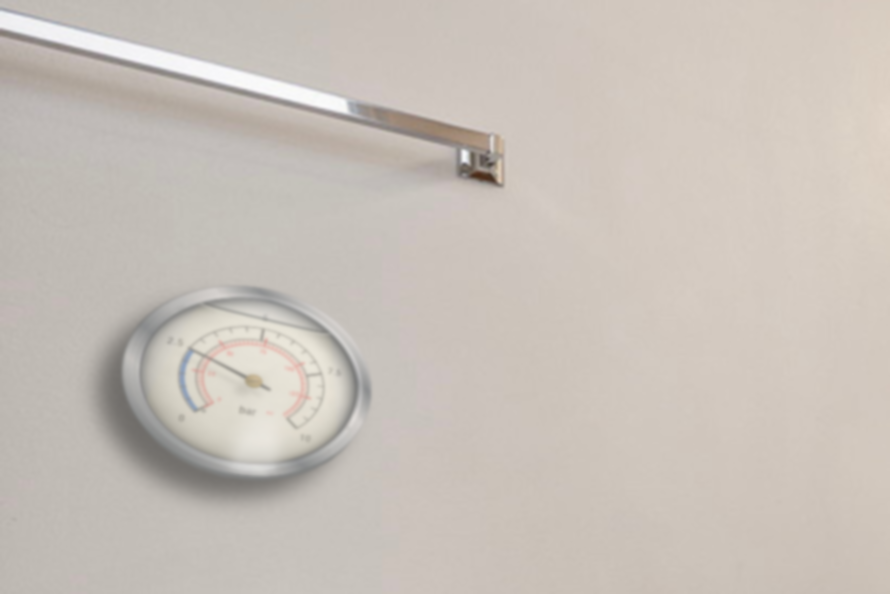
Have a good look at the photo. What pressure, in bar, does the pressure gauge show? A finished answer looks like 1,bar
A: 2.5,bar
